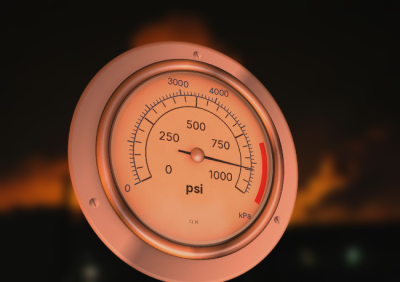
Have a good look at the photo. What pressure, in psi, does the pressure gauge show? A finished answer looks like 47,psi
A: 900,psi
